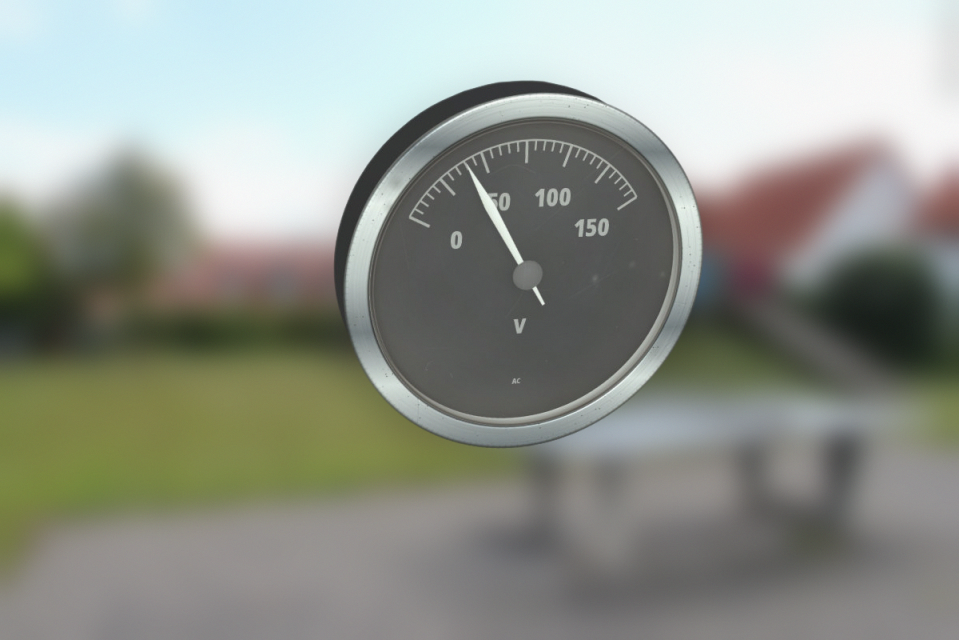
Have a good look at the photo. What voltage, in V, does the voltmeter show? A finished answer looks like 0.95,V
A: 40,V
